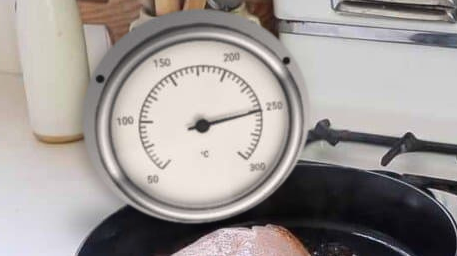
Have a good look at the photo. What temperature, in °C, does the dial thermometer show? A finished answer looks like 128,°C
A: 250,°C
